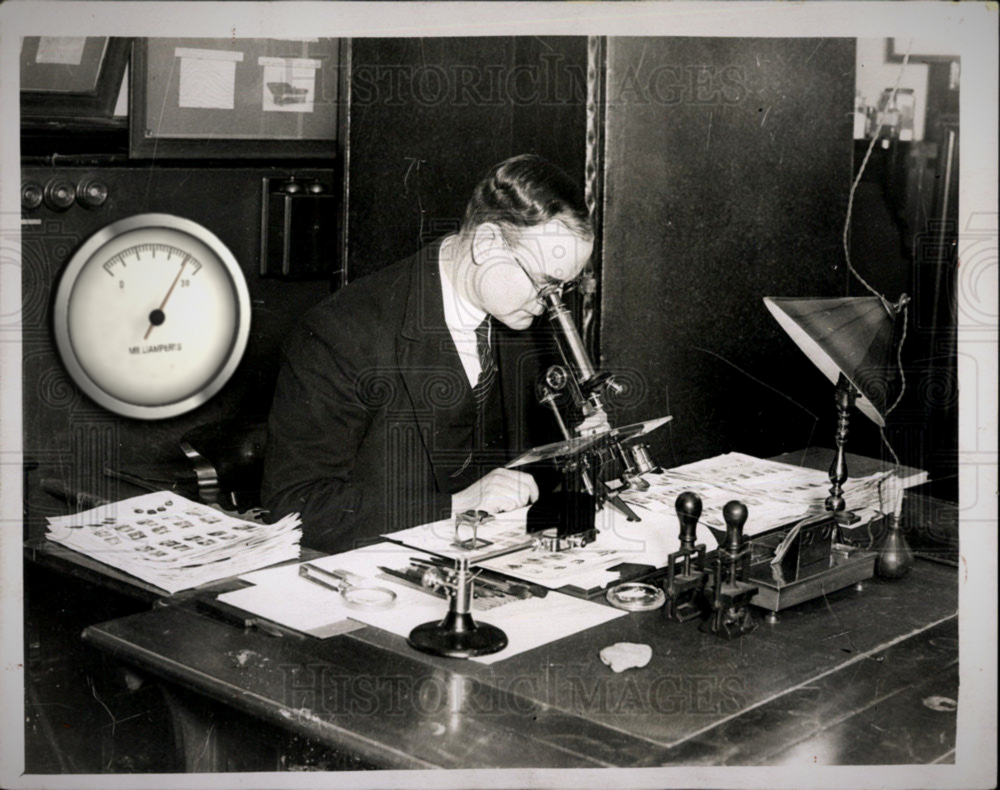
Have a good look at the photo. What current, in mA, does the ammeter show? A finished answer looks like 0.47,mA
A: 25,mA
